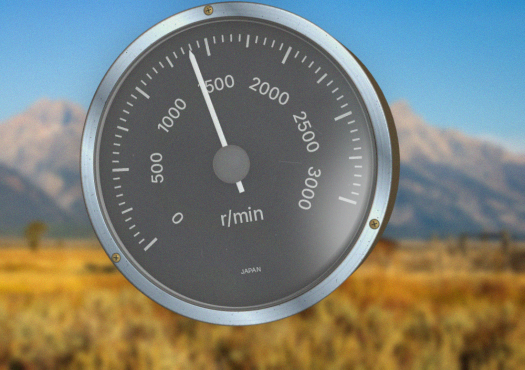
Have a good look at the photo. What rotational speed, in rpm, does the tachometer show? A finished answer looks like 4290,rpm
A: 1400,rpm
